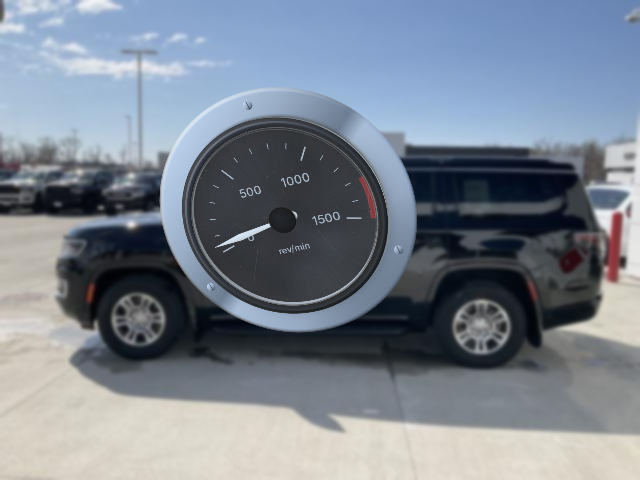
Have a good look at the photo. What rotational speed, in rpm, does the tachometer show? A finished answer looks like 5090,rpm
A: 50,rpm
